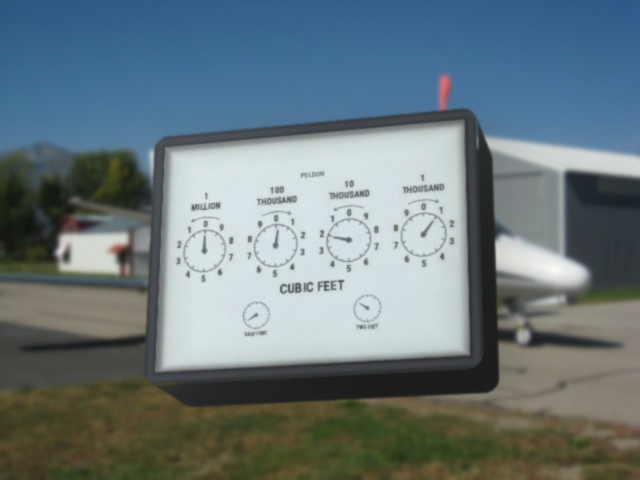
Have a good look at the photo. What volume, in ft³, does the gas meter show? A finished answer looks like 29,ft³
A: 2100,ft³
